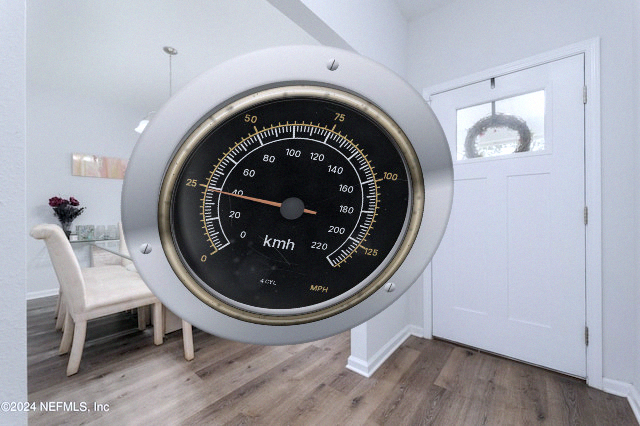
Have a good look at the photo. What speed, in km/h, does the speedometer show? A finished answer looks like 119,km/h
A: 40,km/h
